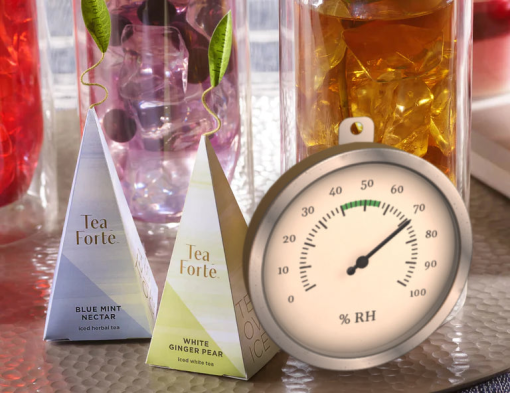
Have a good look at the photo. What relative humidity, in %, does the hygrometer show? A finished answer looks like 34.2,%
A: 70,%
